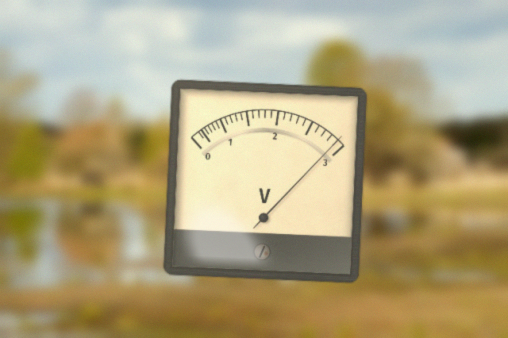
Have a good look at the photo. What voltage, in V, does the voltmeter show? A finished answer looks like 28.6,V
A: 2.9,V
